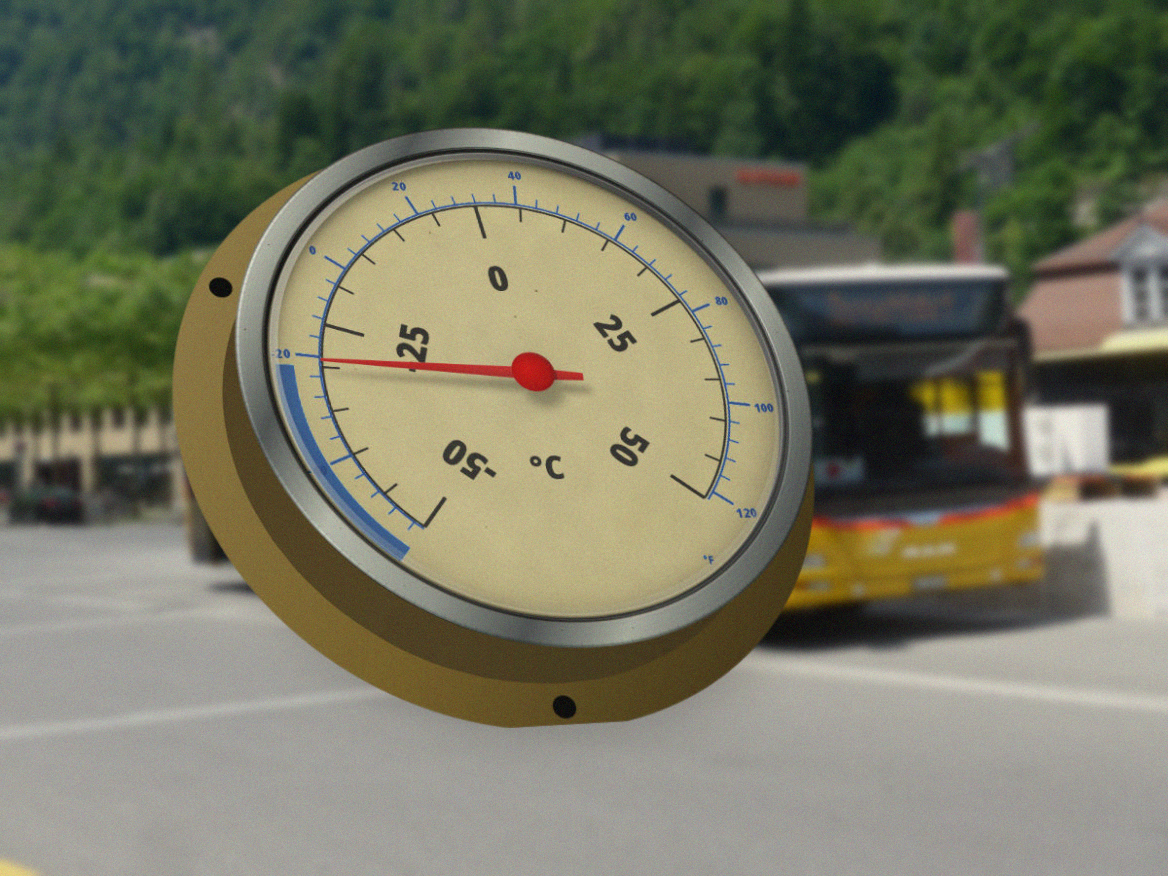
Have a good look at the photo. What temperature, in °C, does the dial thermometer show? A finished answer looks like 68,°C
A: -30,°C
